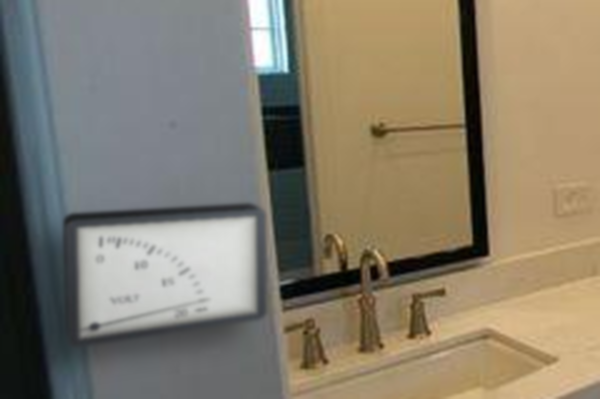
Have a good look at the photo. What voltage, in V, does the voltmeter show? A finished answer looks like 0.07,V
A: 19,V
